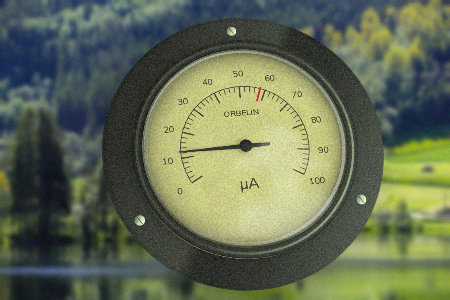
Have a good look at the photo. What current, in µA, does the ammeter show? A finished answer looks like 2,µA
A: 12,µA
